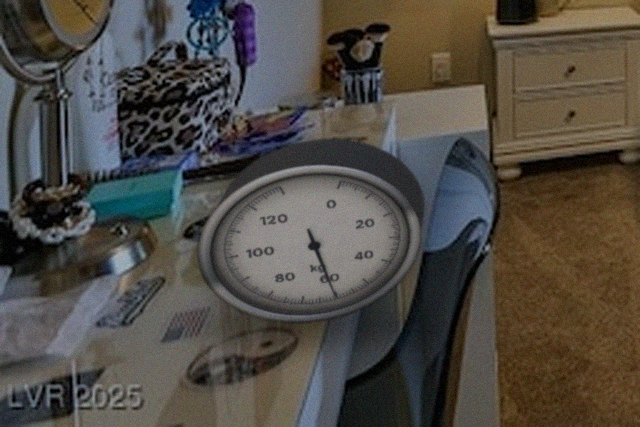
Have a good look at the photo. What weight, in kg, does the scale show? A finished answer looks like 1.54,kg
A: 60,kg
